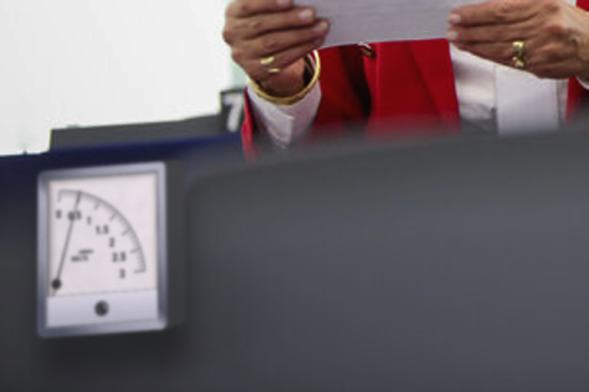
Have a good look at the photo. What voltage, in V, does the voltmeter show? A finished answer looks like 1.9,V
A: 0.5,V
